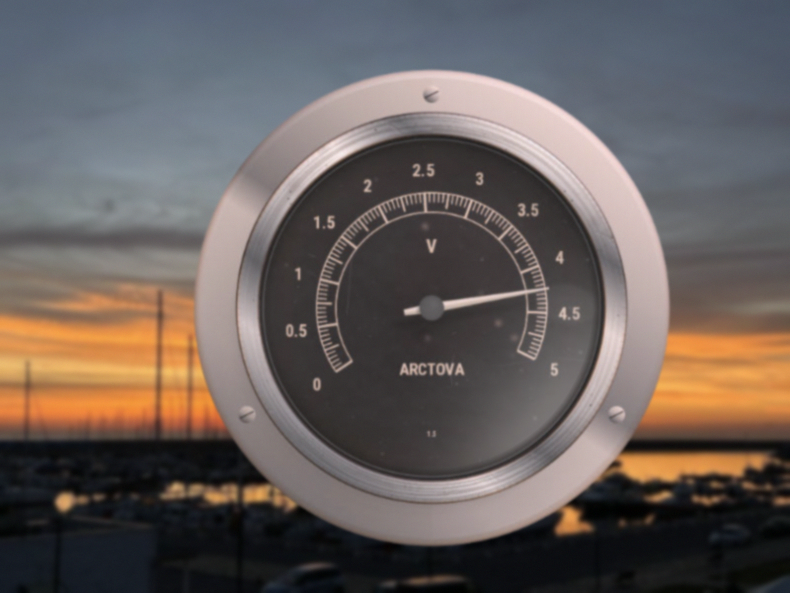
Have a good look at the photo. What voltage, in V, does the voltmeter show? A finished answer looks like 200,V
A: 4.25,V
